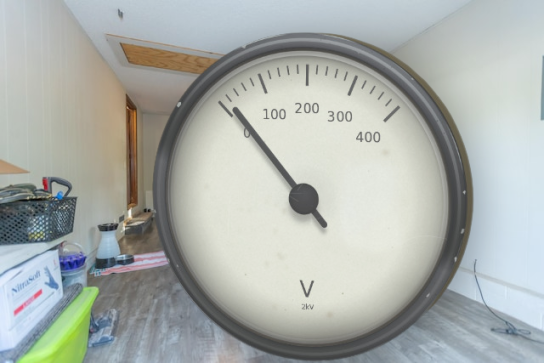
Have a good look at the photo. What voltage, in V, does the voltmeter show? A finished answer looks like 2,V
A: 20,V
